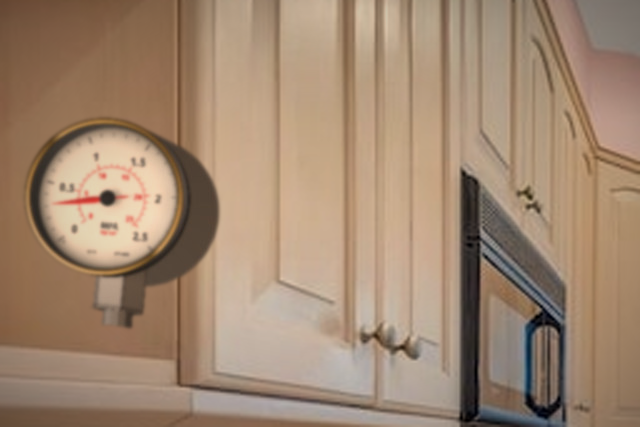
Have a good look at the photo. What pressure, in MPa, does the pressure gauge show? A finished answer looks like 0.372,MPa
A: 0.3,MPa
